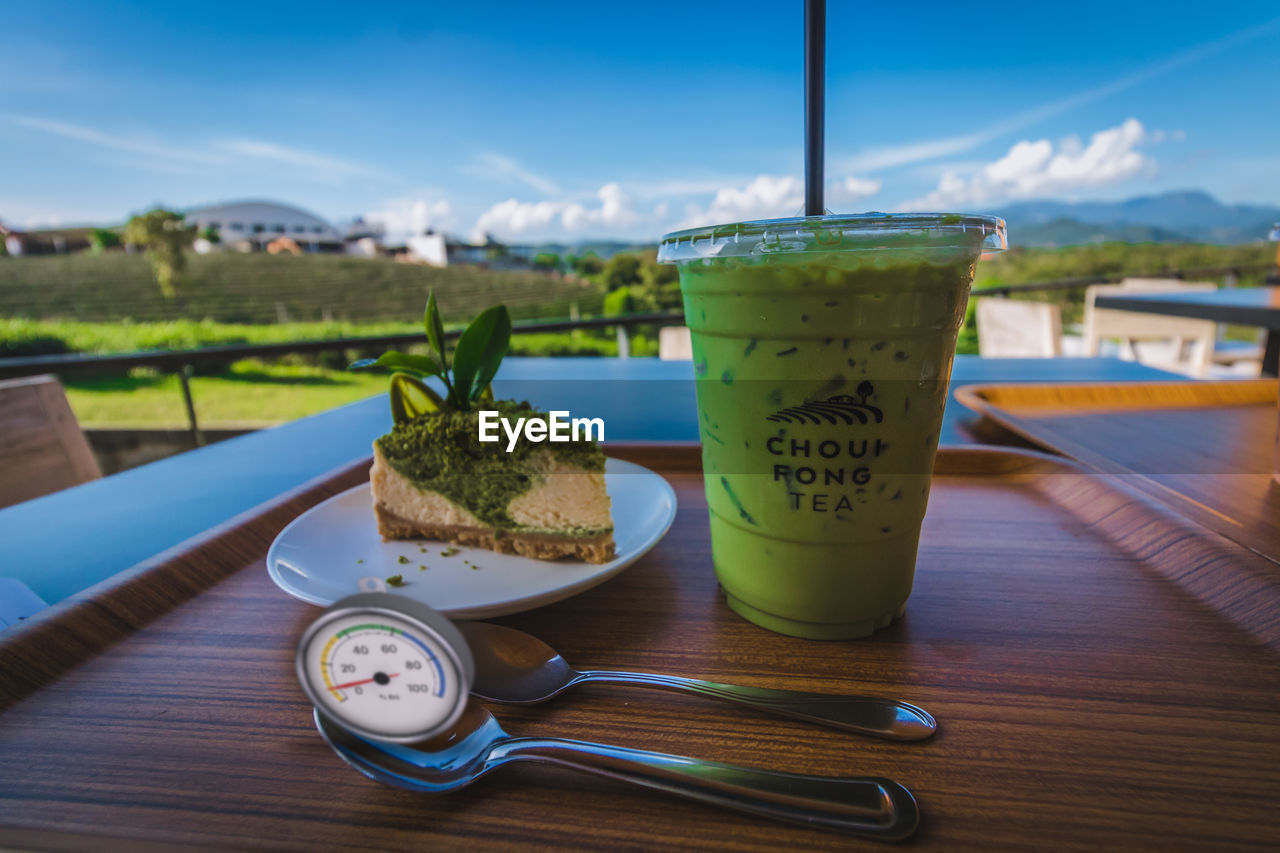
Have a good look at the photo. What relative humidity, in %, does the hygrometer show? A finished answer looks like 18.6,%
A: 8,%
